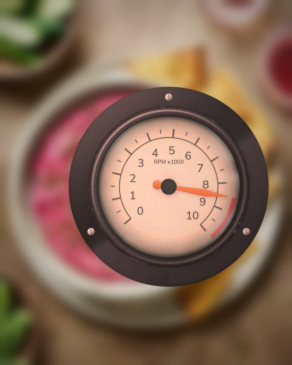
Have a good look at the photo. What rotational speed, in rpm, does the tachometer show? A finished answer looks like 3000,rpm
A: 8500,rpm
